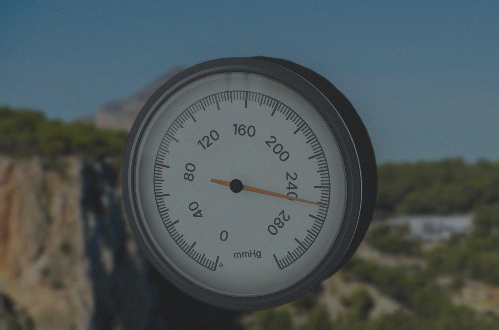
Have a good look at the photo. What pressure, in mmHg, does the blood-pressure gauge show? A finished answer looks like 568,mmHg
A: 250,mmHg
